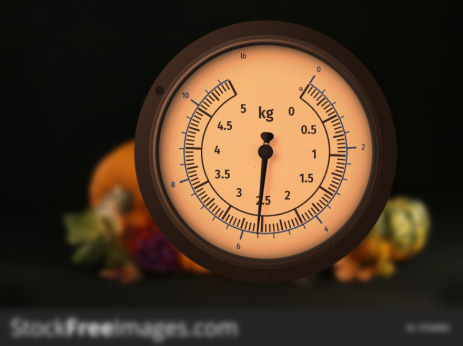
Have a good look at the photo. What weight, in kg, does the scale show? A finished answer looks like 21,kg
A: 2.55,kg
